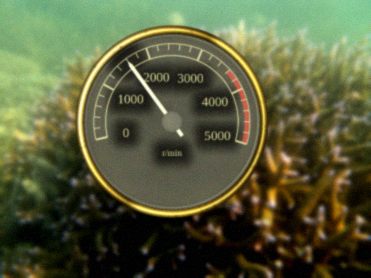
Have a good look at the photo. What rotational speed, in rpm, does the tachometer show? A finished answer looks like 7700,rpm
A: 1600,rpm
